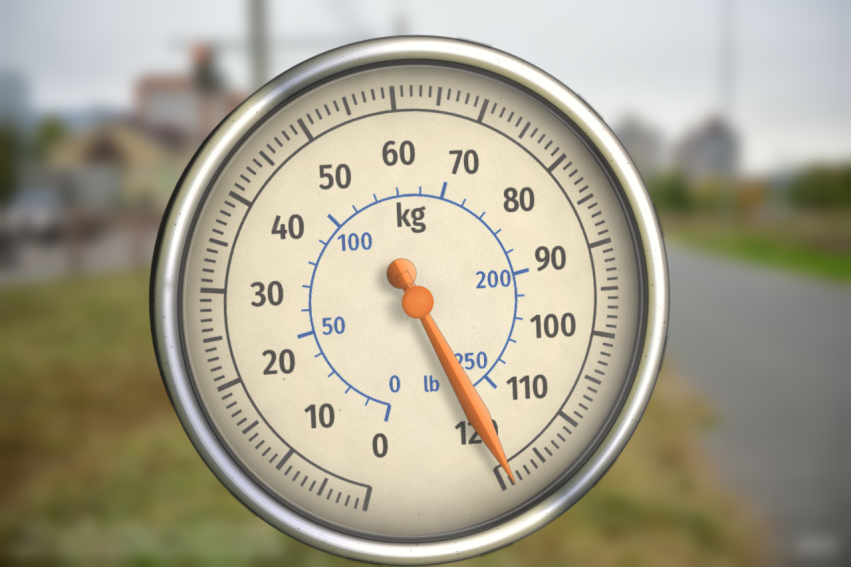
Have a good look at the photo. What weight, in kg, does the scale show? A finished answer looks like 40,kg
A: 119,kg
